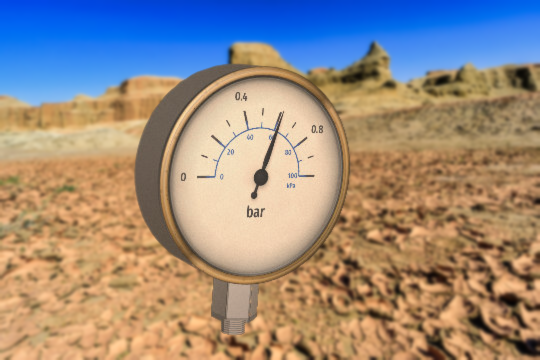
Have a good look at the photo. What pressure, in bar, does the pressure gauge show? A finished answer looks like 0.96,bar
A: 0.6,bar
